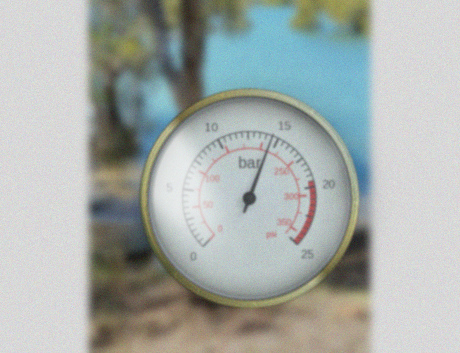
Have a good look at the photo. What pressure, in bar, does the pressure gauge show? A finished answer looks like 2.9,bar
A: 14.5,bar
